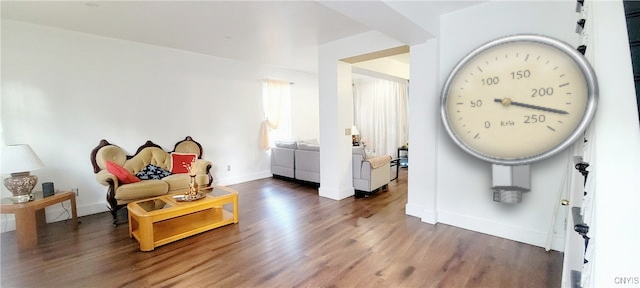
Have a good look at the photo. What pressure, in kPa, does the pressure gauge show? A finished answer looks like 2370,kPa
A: 230,kPa
